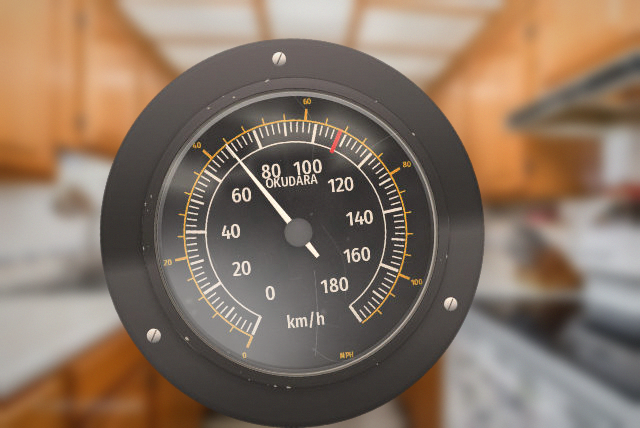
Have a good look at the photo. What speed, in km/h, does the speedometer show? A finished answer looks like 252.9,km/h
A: 70,km/h
